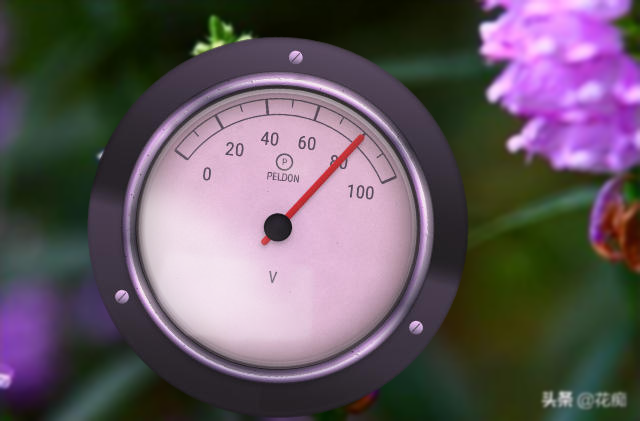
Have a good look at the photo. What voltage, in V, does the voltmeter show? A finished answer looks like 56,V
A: 80,V
